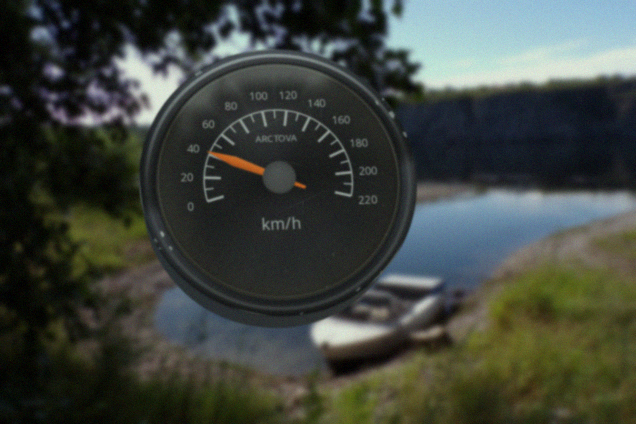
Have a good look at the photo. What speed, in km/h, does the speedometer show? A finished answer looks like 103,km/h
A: 40,km/h
